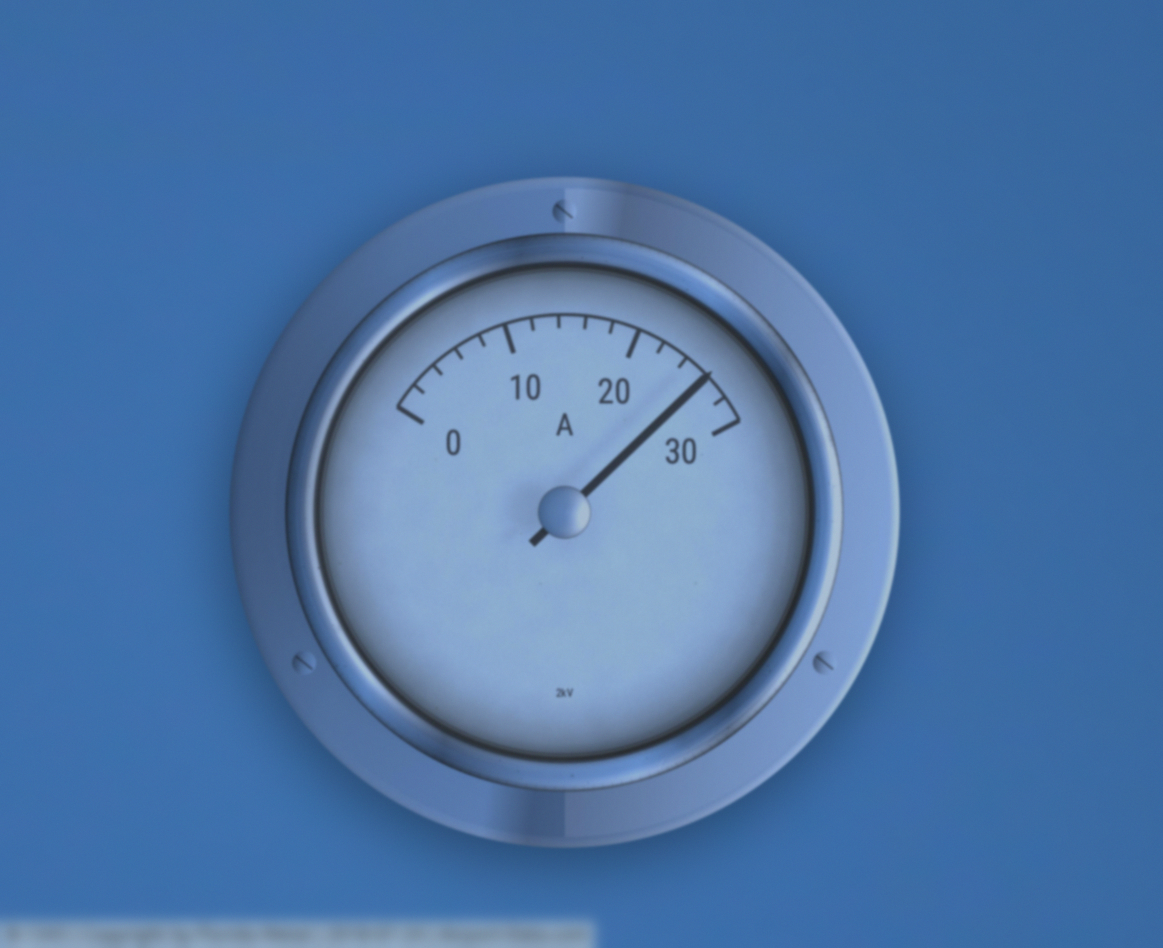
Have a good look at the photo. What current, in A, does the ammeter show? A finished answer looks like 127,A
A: 26,A
